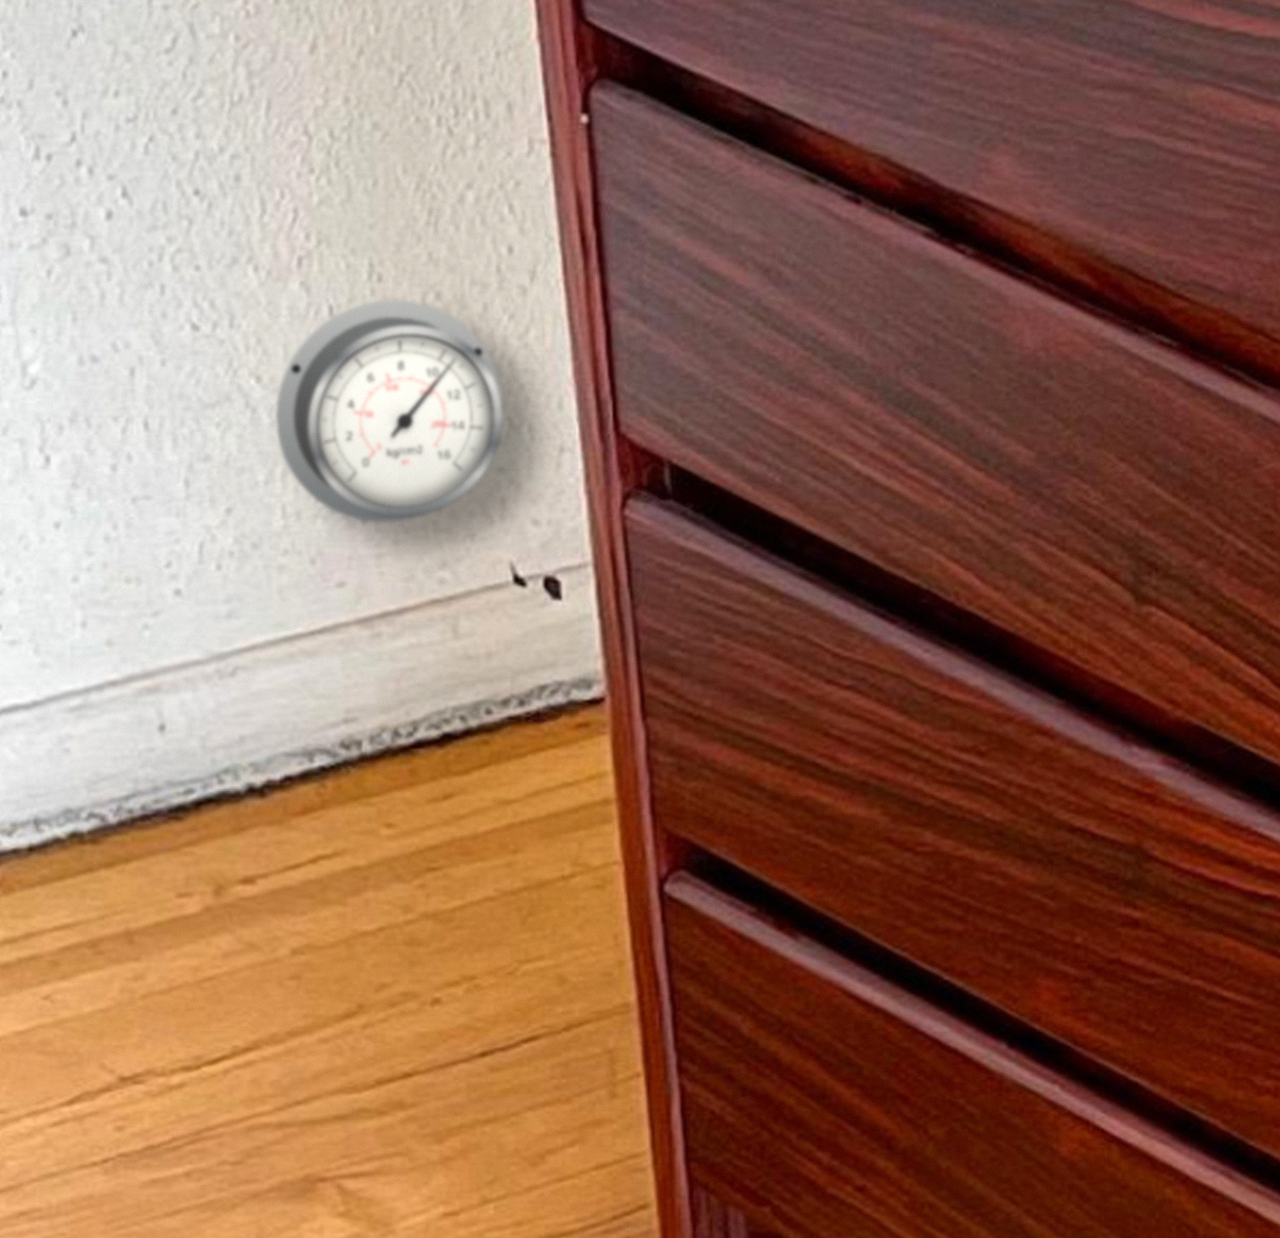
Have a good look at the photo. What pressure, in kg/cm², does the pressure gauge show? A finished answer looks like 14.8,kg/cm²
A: 10.5,kg/cm²
